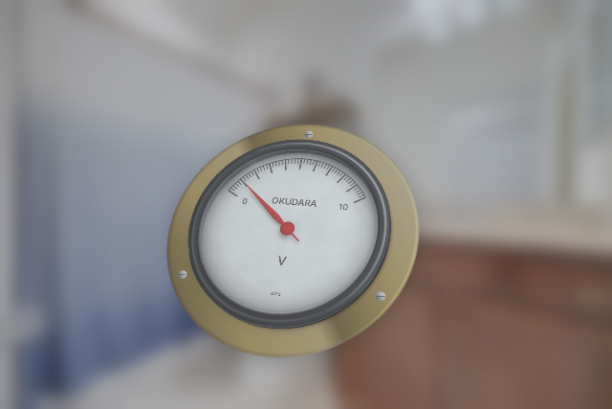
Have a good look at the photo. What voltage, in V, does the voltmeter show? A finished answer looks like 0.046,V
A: 1,V
